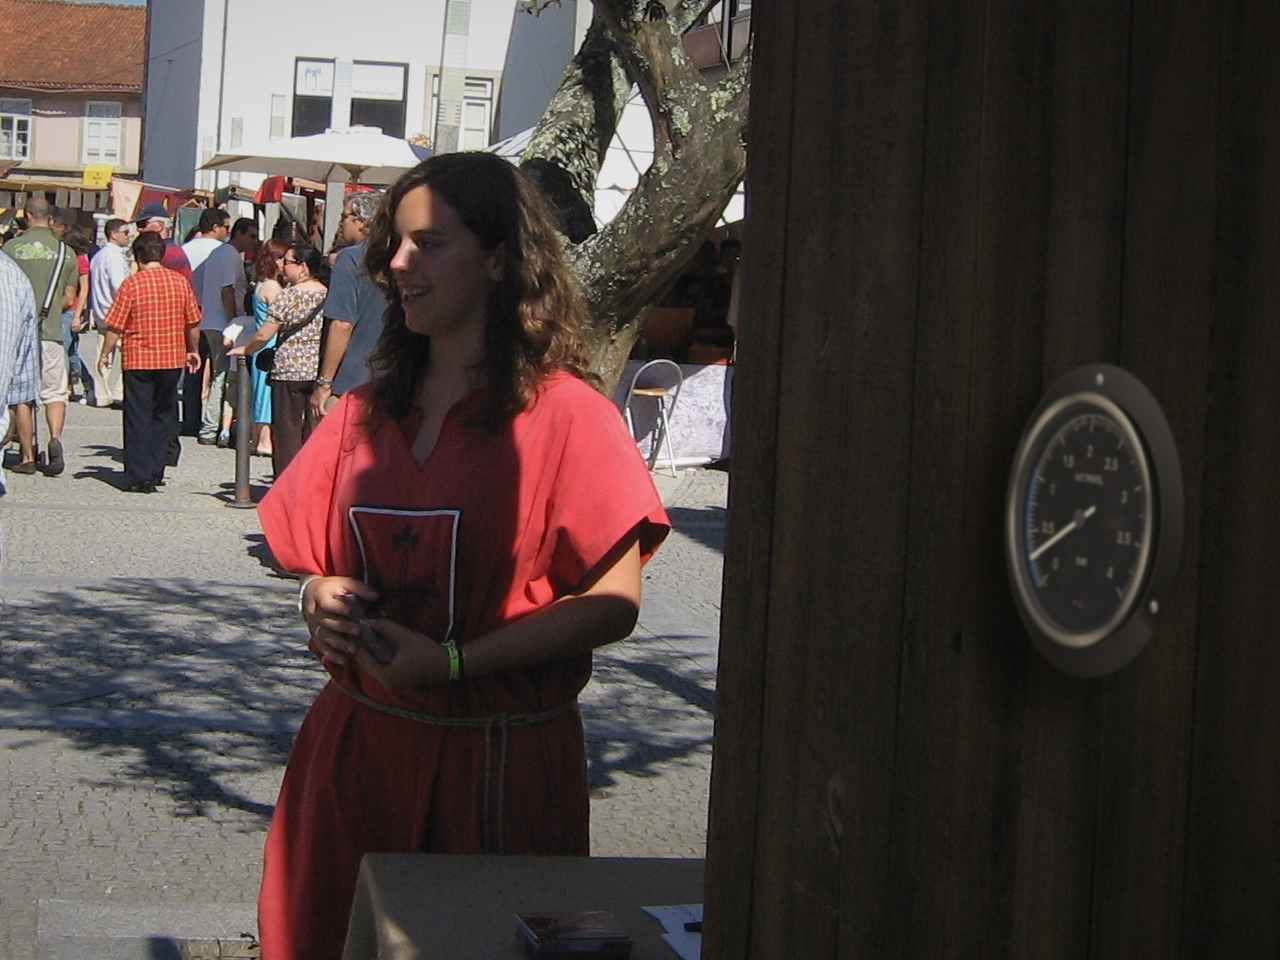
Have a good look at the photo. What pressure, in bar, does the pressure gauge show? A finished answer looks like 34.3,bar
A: 0.25,bar
